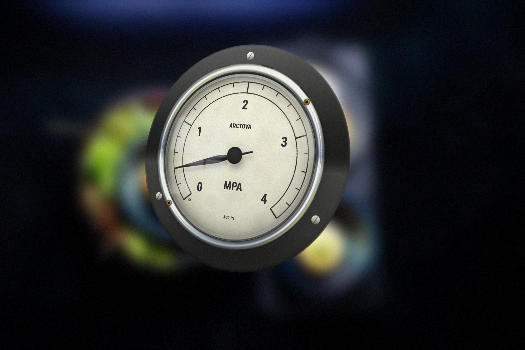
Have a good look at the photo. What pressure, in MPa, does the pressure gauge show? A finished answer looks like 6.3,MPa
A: 0.4,MPa
